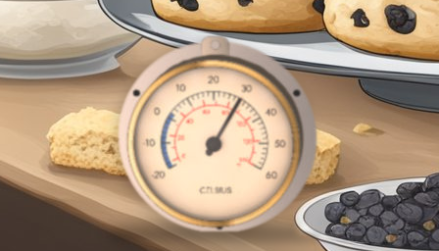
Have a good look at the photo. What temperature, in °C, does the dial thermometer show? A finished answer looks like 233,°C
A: 30,°C
